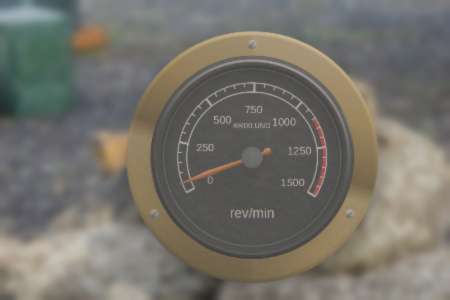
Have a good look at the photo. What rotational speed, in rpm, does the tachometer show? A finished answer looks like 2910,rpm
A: 50,rpm
